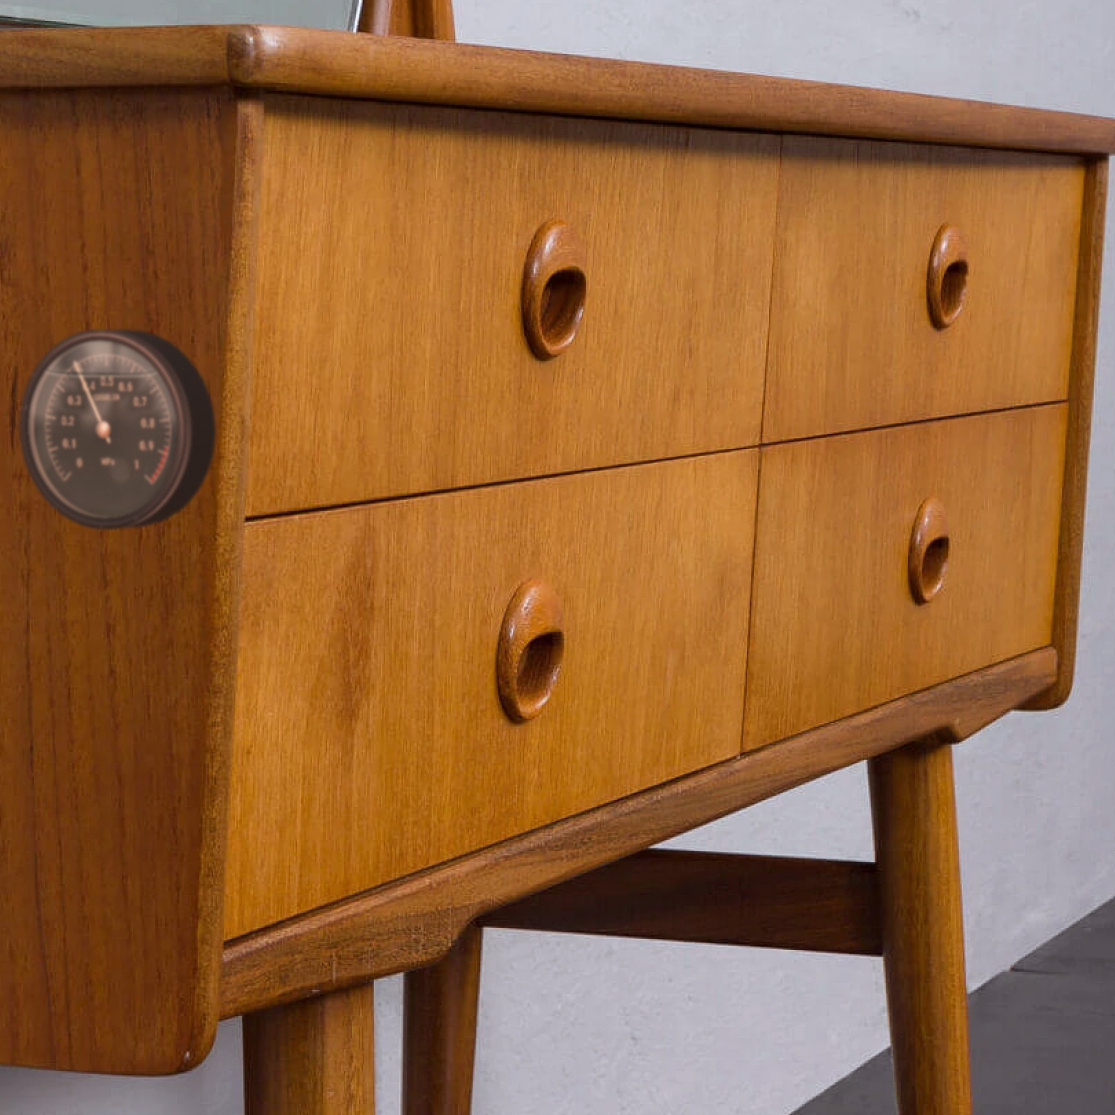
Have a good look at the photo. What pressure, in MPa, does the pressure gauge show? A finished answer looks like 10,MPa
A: 0.4,MPa
